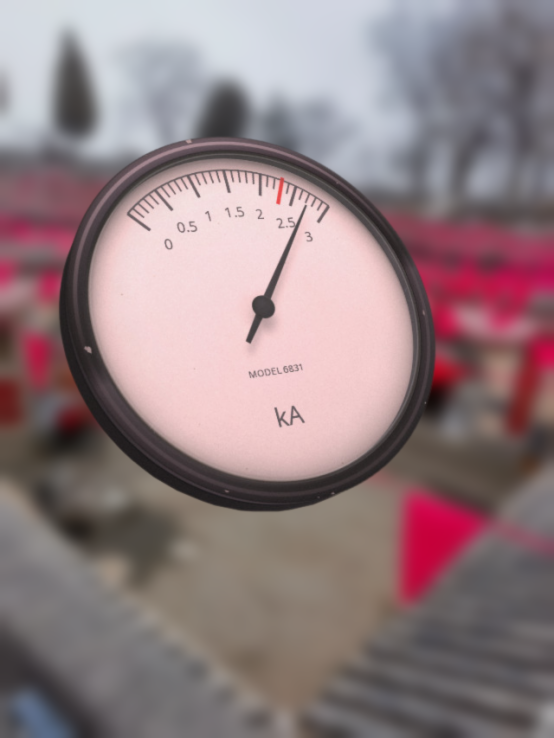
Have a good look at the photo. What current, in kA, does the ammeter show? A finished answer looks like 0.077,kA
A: 2.7,kA
